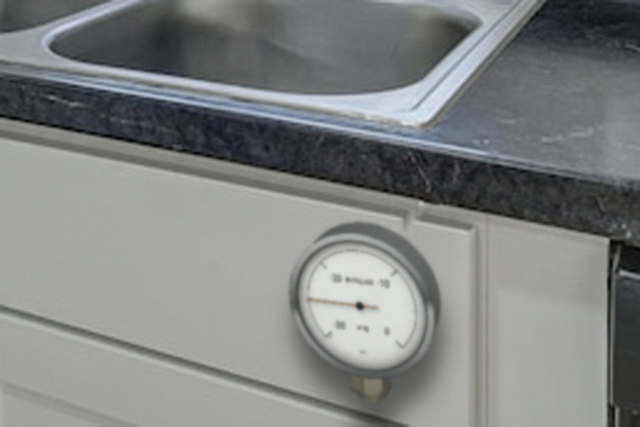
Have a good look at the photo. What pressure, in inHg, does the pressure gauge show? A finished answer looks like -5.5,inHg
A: -25,inHg
